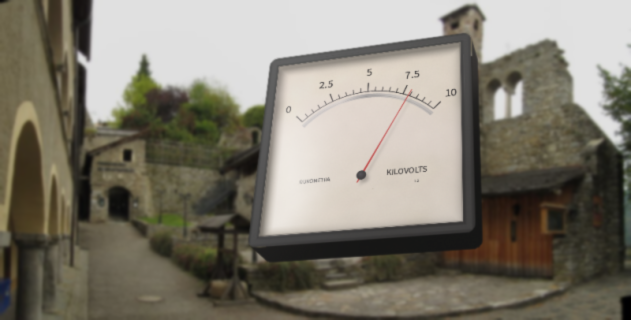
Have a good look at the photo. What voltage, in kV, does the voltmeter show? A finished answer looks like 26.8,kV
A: 8,kV
